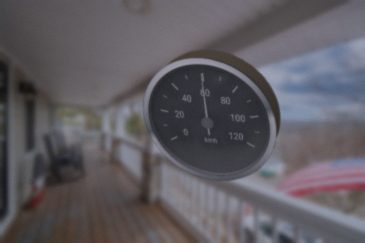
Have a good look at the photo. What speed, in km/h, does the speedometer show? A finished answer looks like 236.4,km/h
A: 60,km/h
